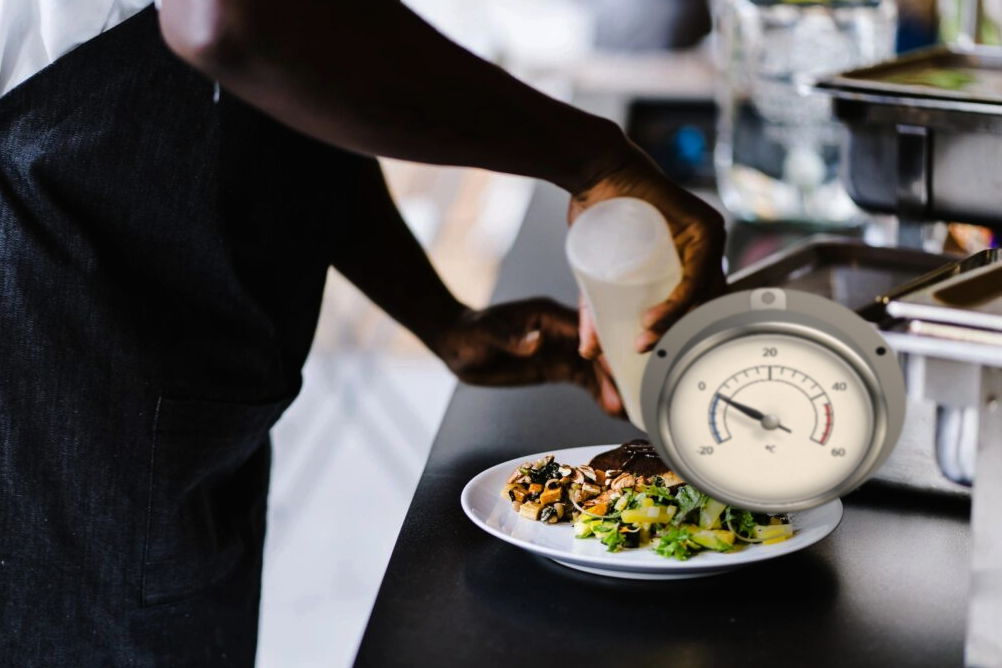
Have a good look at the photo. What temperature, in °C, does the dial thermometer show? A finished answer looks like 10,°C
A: 0,°C
